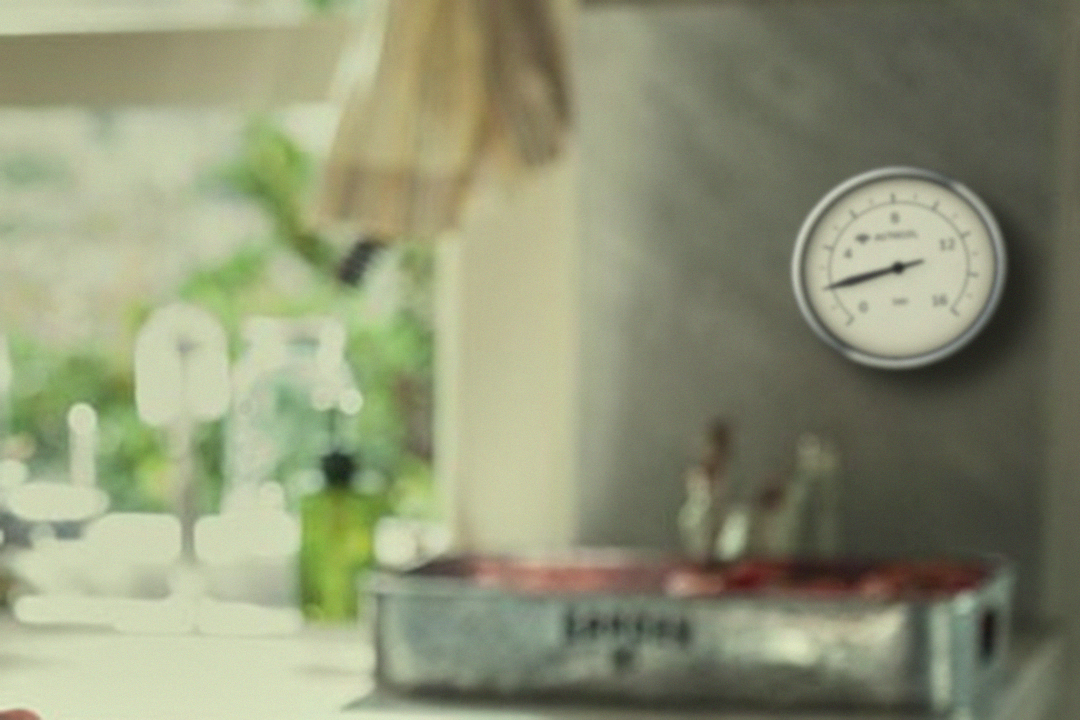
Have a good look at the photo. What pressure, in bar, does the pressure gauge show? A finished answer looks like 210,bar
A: 2,bar
